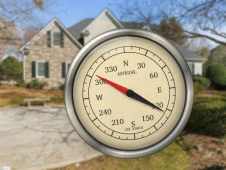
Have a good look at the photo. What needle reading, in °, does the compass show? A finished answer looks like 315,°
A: 305,°
